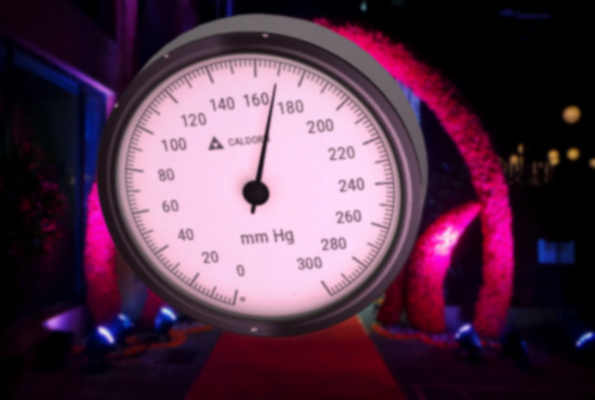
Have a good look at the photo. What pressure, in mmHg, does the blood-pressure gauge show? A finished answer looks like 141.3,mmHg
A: 170,mmHg
